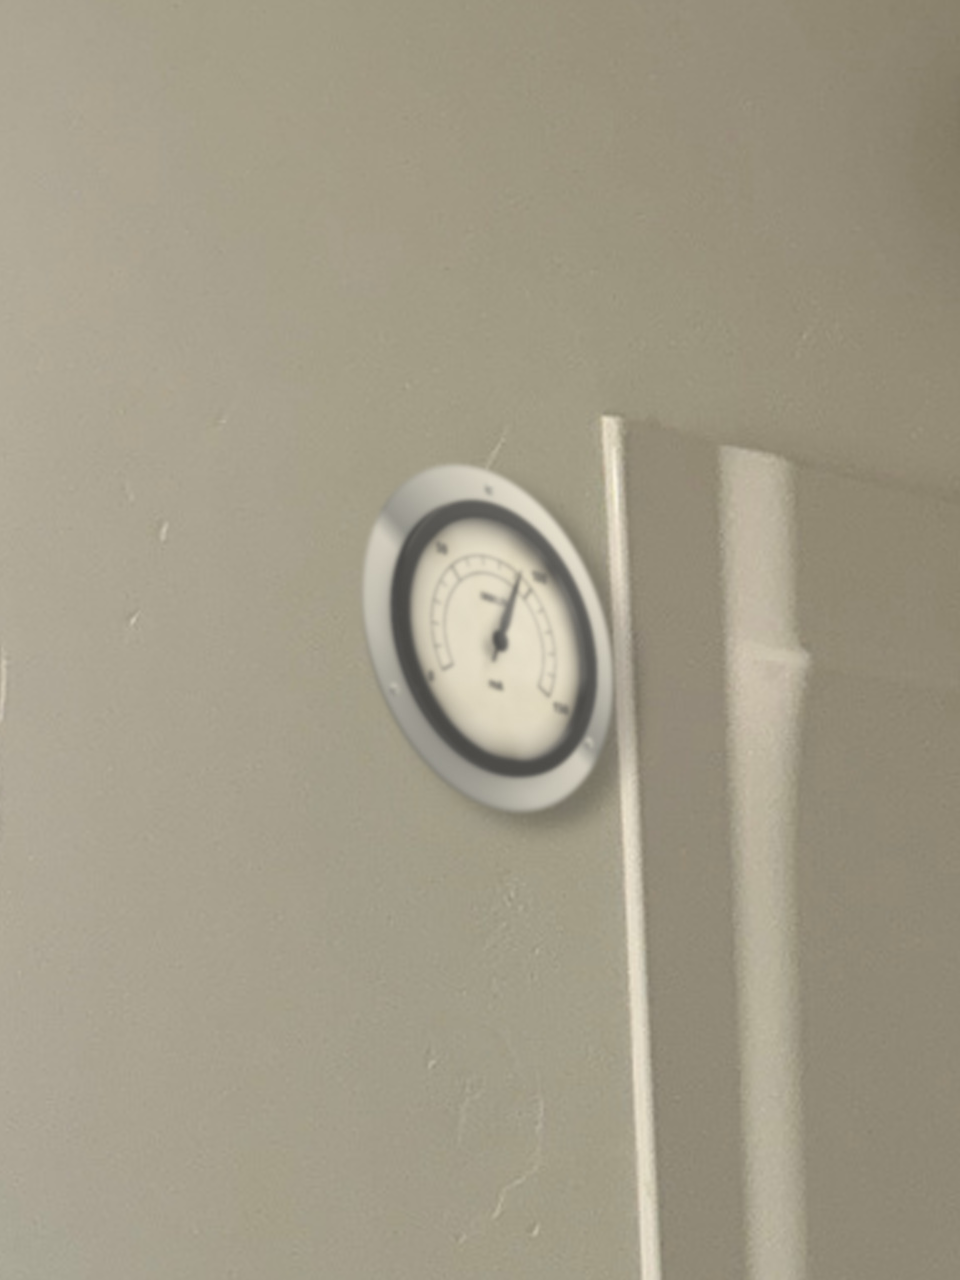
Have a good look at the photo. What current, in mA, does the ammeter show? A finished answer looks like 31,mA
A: 90,mA
